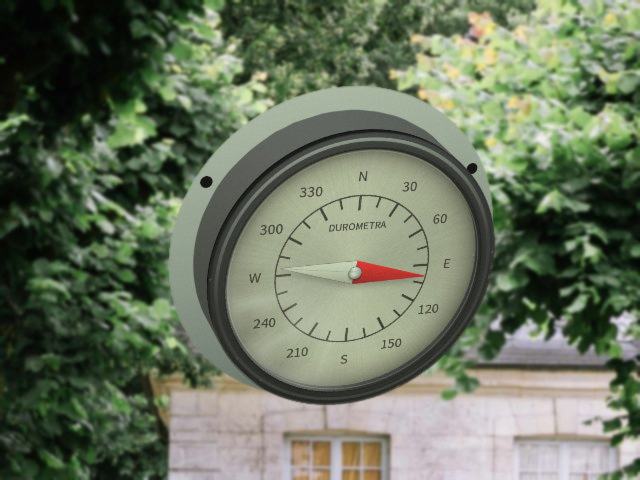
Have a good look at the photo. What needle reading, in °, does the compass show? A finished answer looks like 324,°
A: 97.5,°
